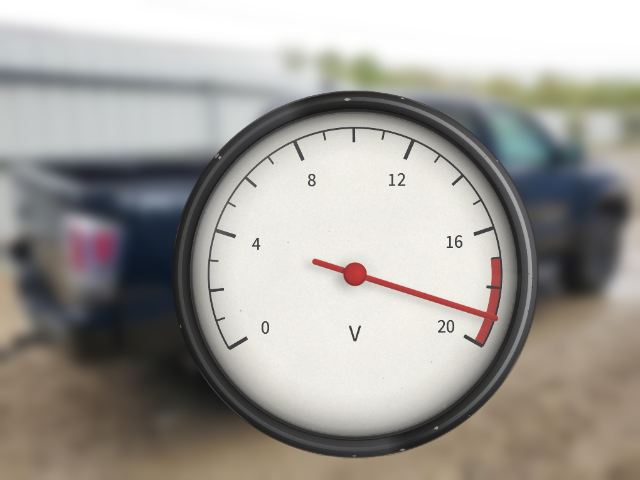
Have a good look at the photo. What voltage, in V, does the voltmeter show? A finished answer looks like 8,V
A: 19,V
